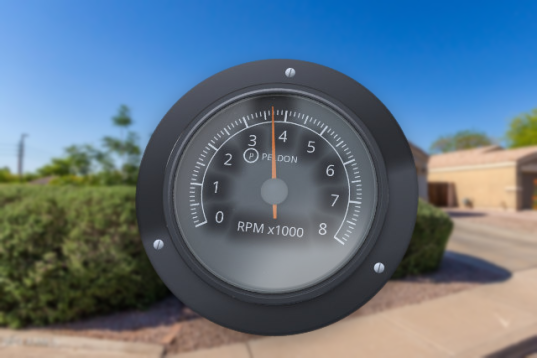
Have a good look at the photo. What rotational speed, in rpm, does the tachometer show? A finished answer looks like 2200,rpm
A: 3700,rpm
